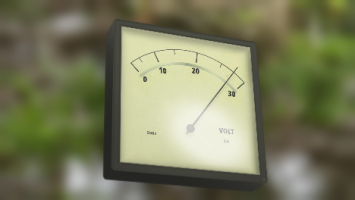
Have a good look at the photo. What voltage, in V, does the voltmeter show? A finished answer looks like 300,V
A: 27.5,V
